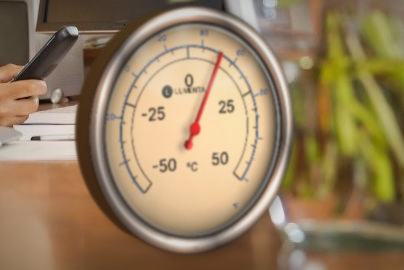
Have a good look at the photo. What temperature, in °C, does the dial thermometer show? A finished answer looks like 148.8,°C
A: 10,°C
